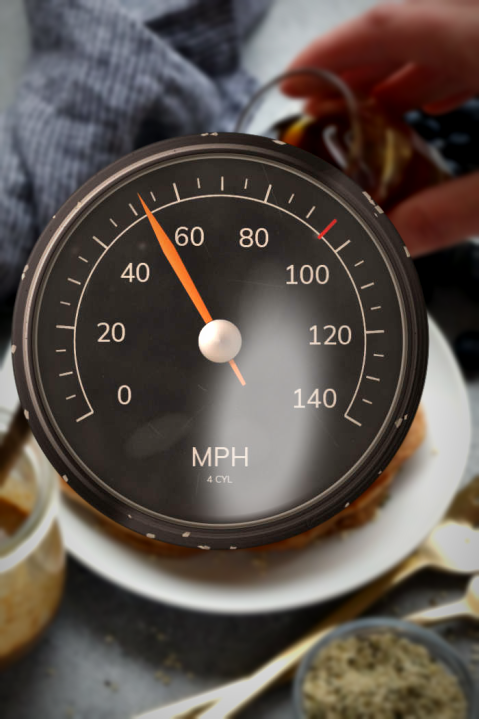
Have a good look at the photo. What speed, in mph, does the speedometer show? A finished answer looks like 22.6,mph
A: 52.5,mph
